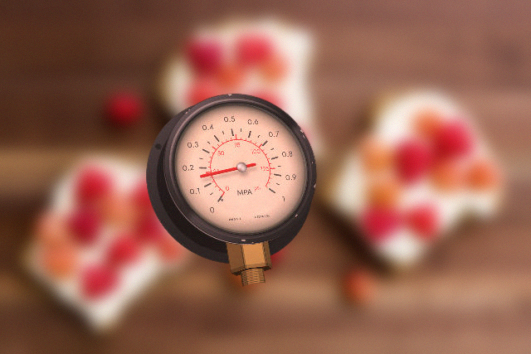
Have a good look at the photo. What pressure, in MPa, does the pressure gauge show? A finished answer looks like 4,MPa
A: 0.15,MPa
